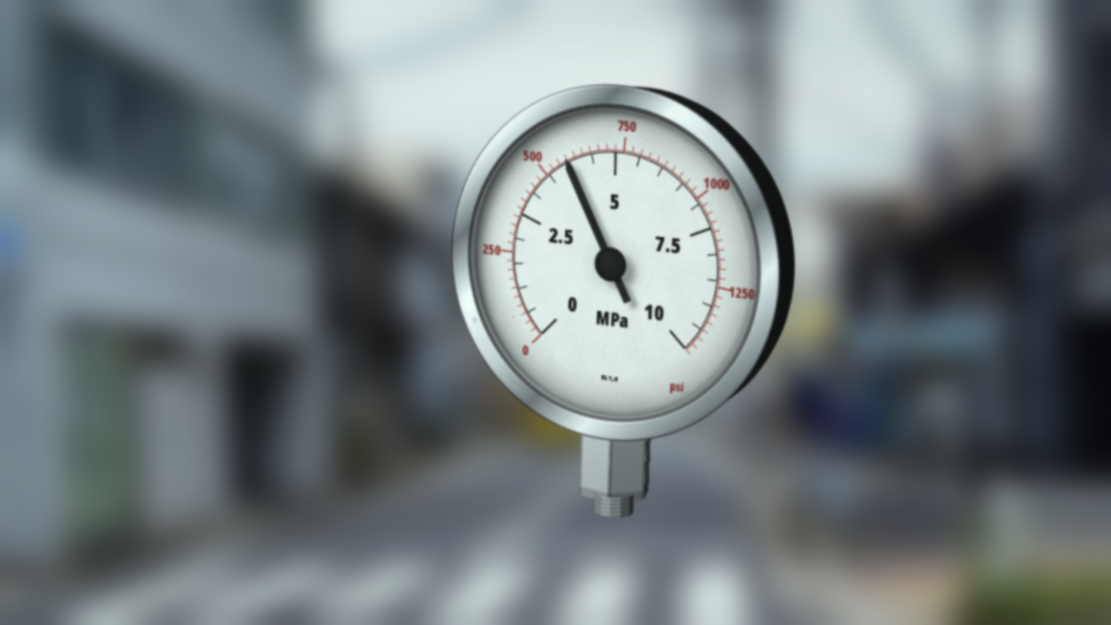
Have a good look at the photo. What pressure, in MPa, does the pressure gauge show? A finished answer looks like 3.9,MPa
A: 4,MPa
